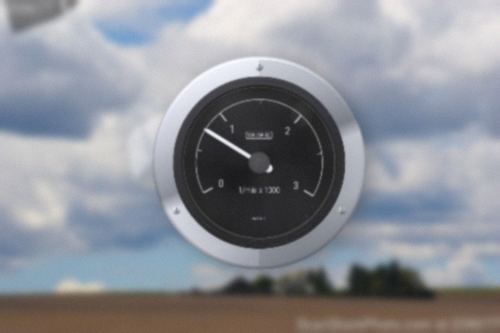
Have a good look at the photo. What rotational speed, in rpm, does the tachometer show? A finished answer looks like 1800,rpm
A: 750,rpm
